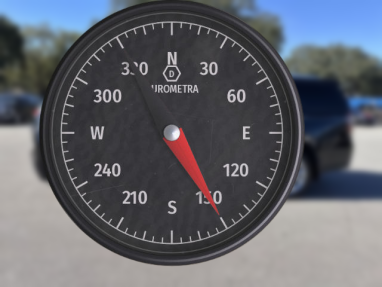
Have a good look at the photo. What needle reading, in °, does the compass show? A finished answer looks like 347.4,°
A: 150,°
